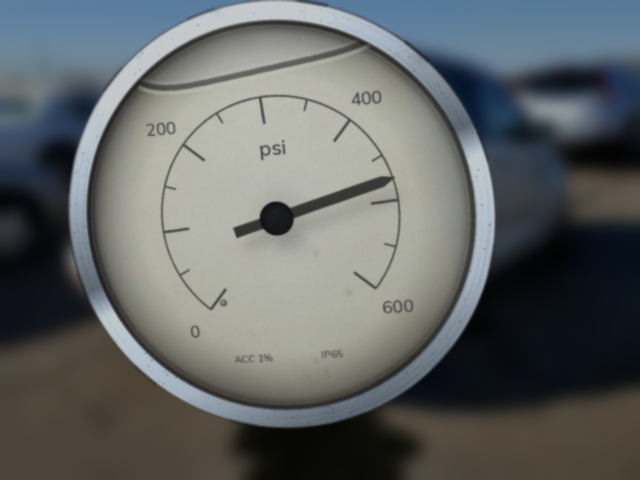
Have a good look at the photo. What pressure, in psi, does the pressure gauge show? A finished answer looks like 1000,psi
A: 475,psi
